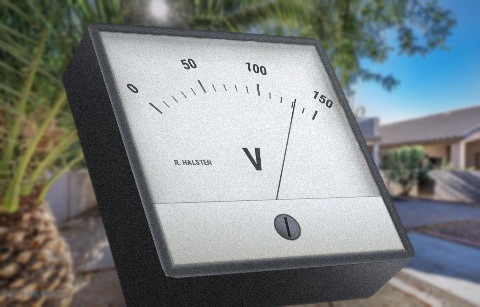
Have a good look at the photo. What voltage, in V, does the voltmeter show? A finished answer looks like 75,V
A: 130,V
